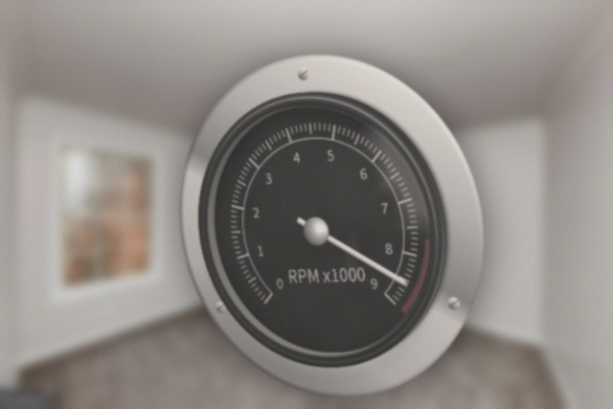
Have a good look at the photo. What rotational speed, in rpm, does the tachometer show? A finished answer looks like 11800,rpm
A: 8500,rpm
